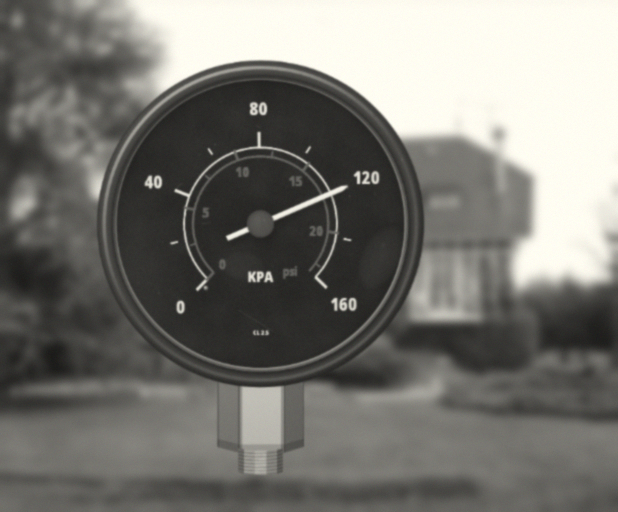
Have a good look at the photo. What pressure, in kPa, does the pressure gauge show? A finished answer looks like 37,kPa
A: 120,kPa
